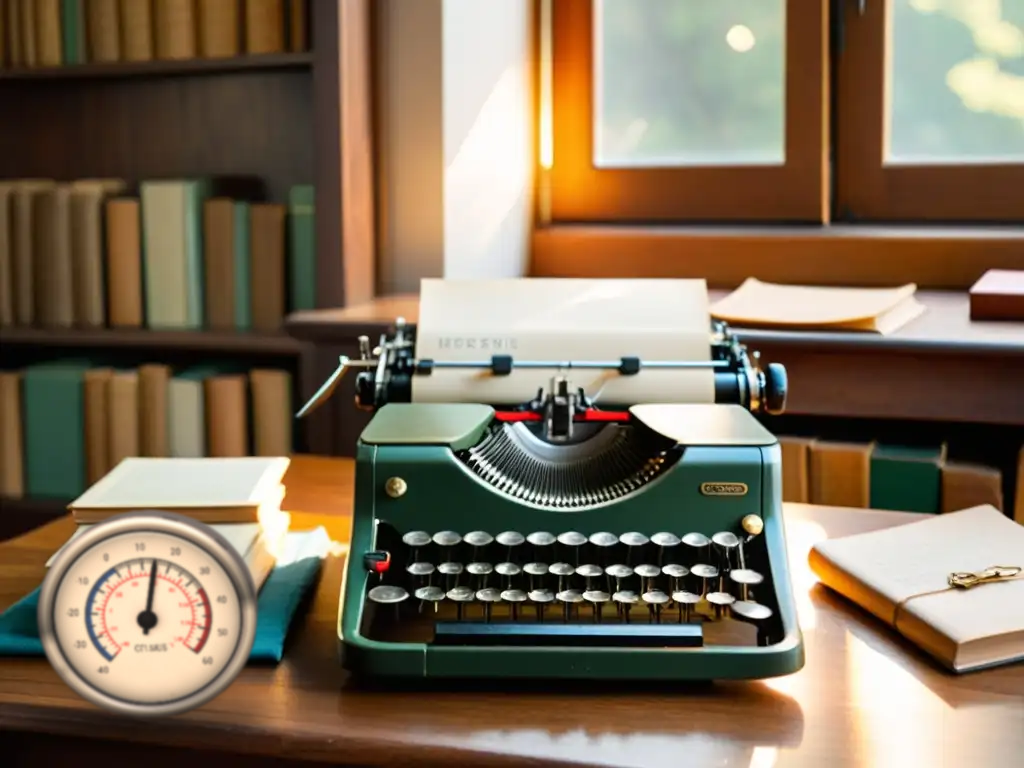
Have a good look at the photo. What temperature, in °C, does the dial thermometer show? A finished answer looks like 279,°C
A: 15,°C
